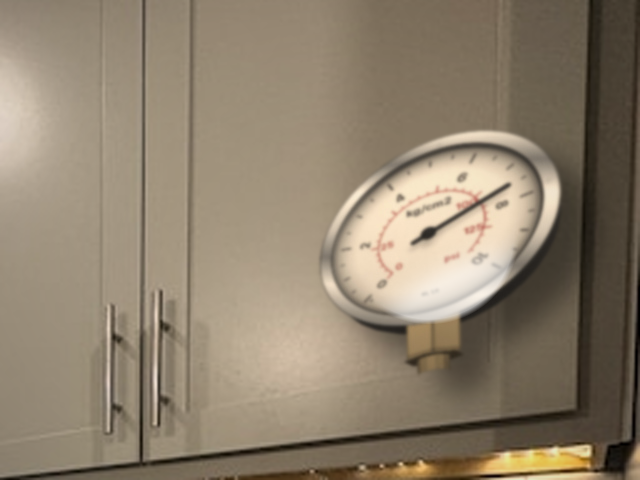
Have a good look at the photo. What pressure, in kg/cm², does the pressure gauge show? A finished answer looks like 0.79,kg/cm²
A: 7.5,kg/cm²
